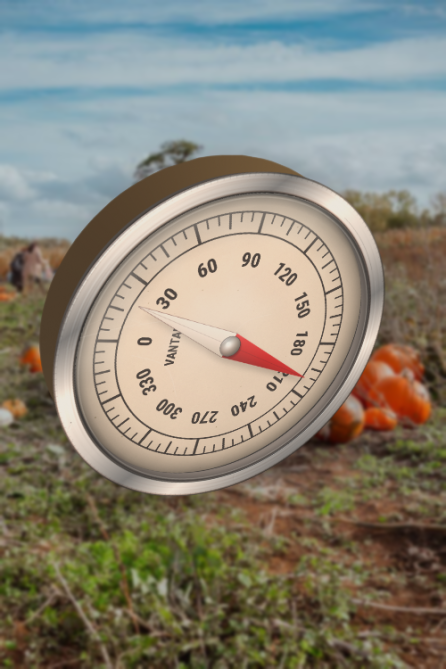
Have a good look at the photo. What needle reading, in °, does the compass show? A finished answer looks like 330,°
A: 200,°
